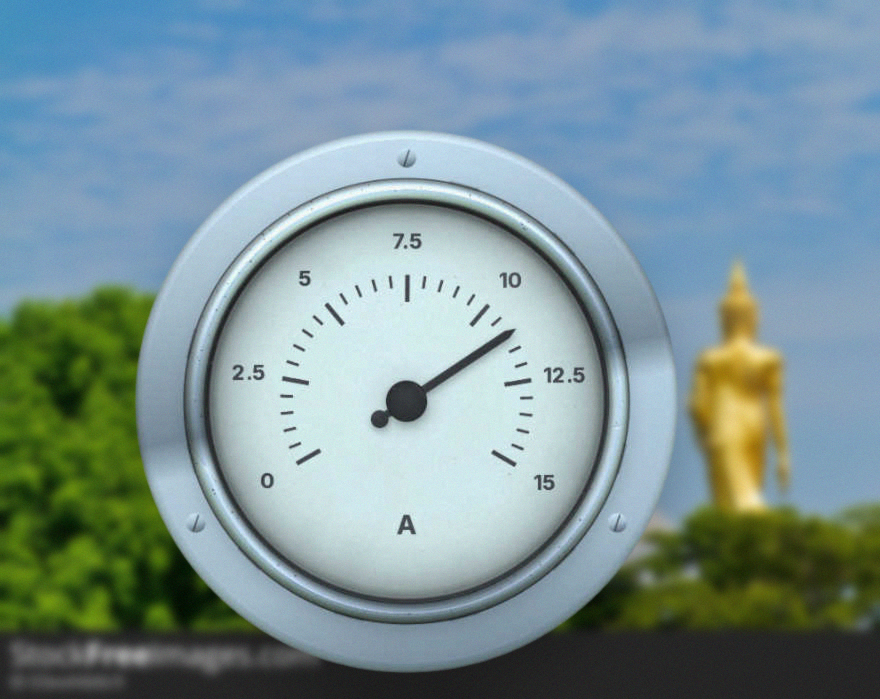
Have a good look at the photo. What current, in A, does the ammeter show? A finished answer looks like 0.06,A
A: 11,A
